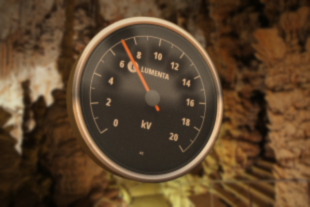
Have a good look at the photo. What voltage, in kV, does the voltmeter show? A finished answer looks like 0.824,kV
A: 7,kV
